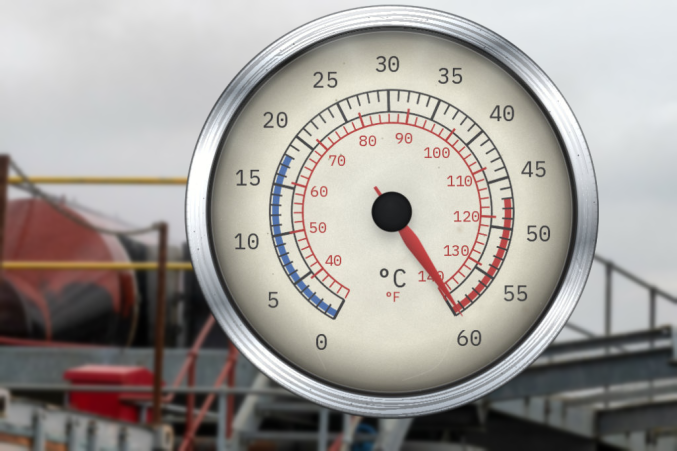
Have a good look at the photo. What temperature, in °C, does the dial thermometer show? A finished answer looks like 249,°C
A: 59.5,°C
